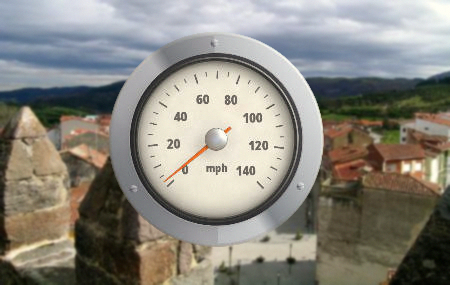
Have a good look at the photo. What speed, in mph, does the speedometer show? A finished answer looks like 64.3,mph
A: 2.5,mph
